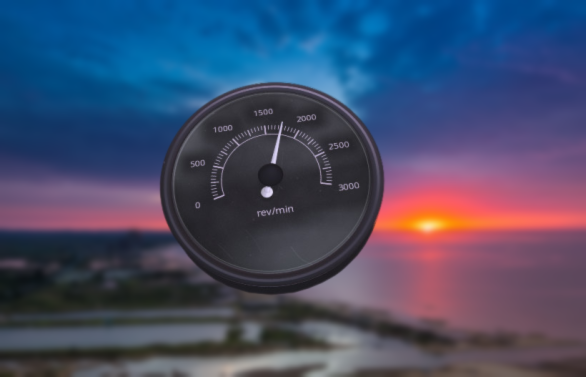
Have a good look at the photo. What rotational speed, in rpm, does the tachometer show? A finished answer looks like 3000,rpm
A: 1750,rpm
